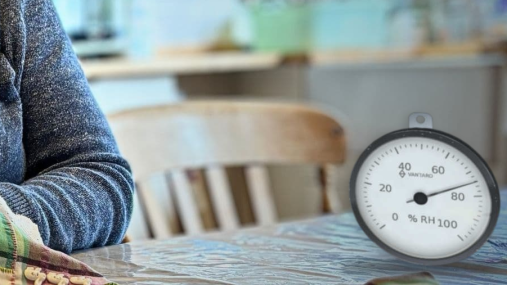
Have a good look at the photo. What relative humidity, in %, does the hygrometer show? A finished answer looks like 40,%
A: 74,%
